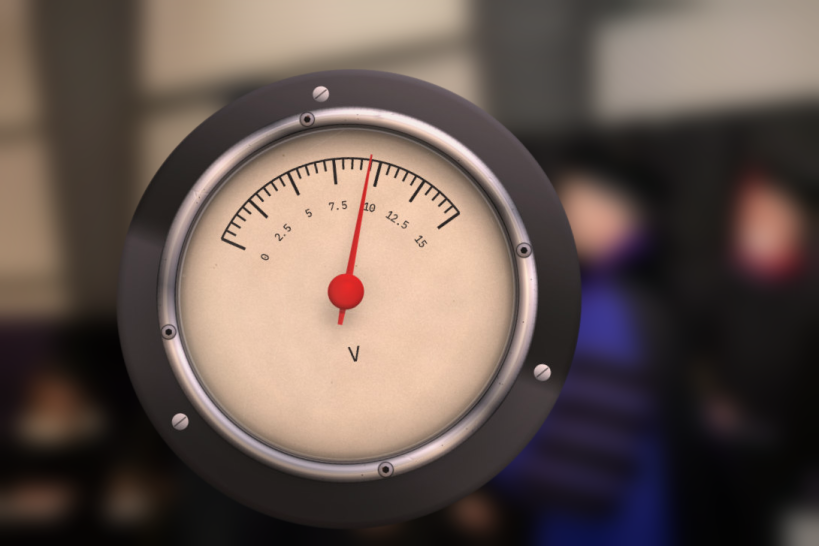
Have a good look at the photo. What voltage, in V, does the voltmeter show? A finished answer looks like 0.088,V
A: 9.5,V
